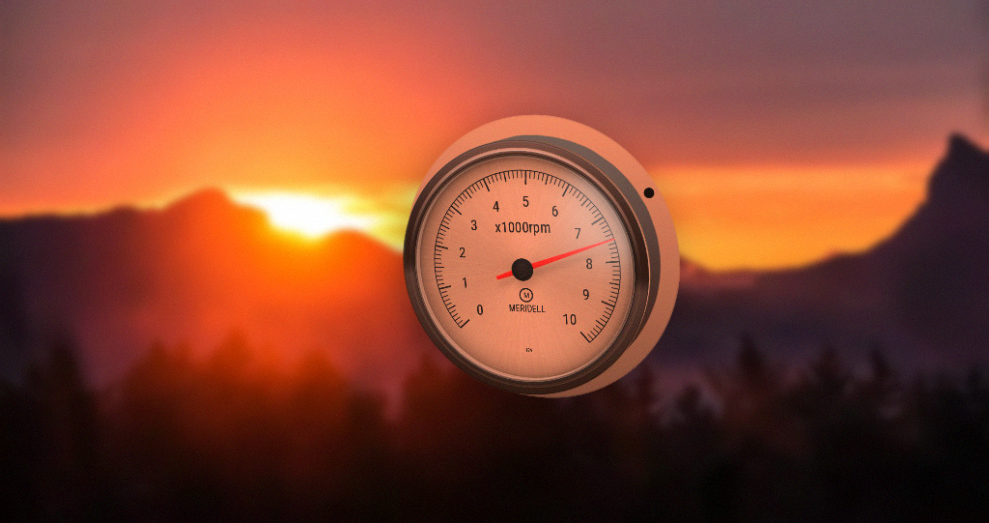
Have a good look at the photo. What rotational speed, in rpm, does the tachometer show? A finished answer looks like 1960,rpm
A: 7500,rpm
